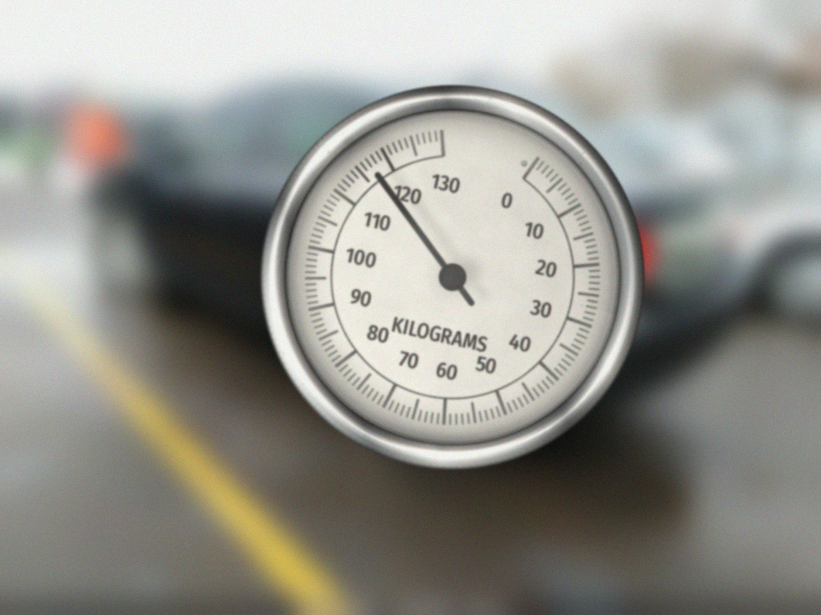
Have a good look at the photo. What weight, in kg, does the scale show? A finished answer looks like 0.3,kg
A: 117,kg
